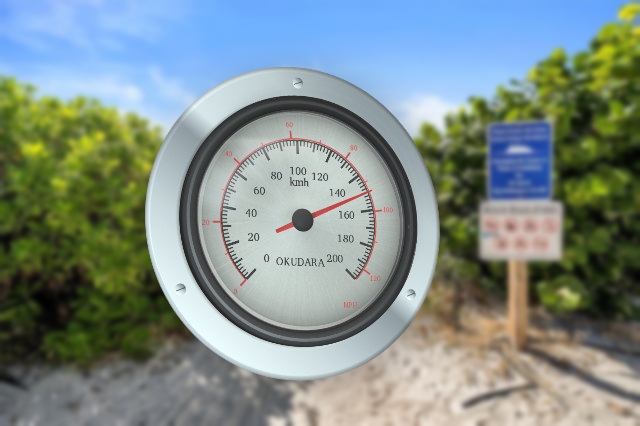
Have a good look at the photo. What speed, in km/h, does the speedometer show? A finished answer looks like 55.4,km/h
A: 150,km/h
